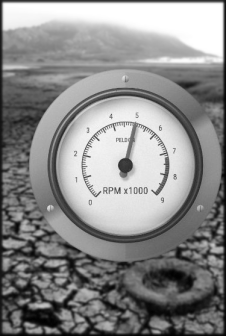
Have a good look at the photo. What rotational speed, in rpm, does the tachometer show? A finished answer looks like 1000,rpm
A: 5000,rpm
